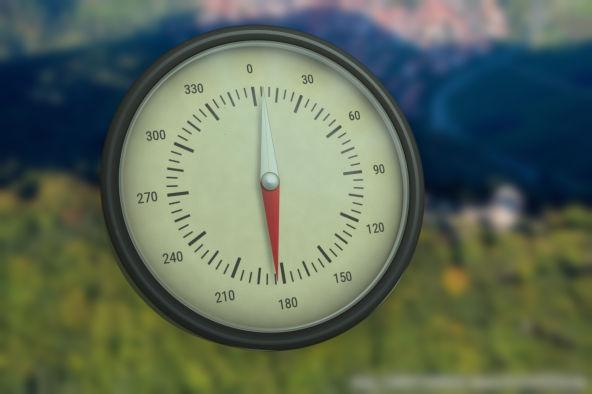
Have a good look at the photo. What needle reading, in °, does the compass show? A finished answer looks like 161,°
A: 185,°
